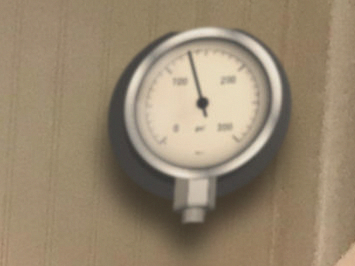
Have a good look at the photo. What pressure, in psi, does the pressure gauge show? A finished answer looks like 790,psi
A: 130,psi
